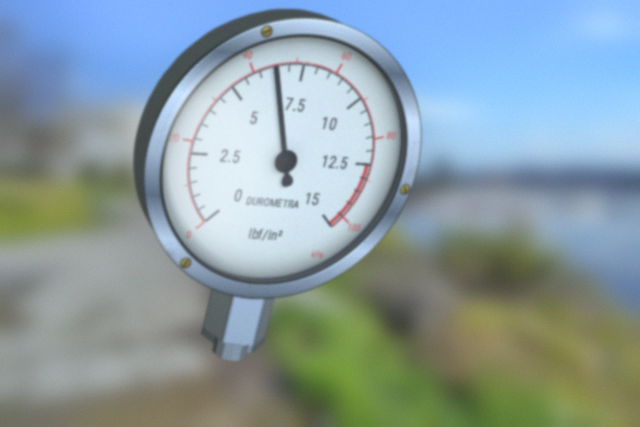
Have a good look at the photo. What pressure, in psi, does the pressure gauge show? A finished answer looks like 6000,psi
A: 6.5,psi
